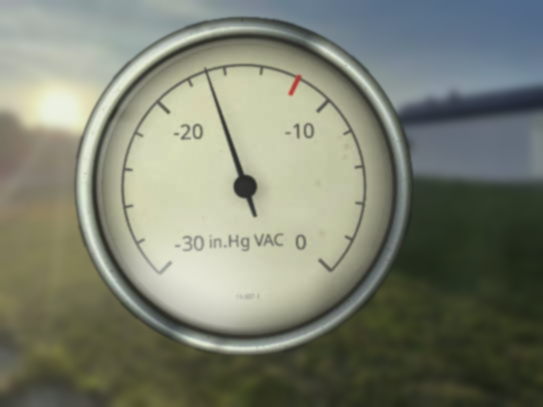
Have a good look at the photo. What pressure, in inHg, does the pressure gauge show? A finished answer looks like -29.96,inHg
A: -17,inHg
